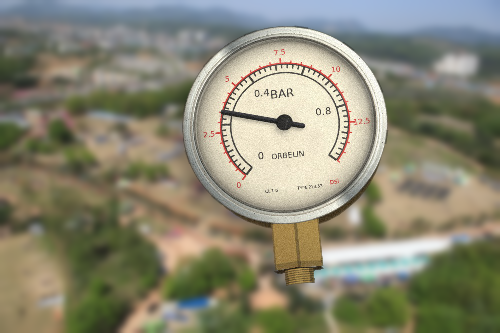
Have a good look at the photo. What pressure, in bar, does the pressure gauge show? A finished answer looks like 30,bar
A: 0.24,bar
